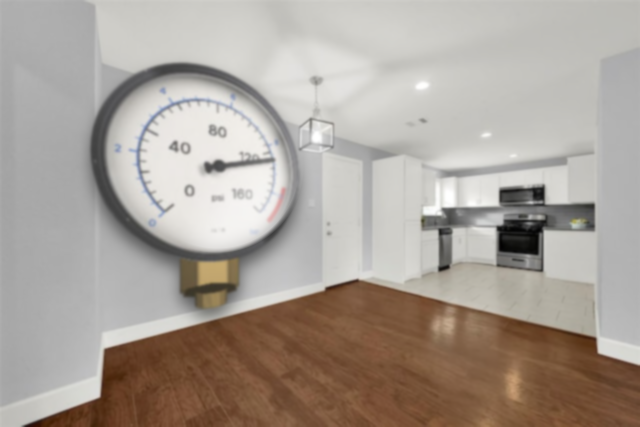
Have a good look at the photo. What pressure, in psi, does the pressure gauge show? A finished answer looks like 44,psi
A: 125,psi
